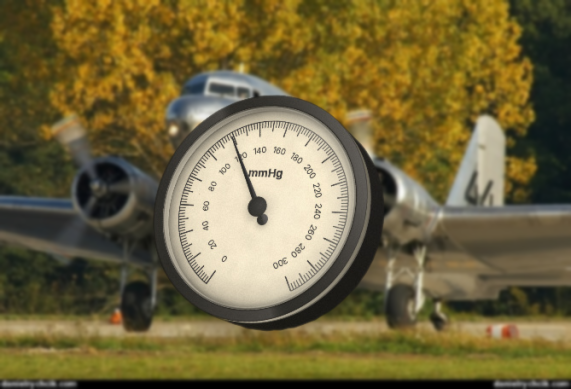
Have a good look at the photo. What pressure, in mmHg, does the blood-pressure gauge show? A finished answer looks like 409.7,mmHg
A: 120,mmHg
